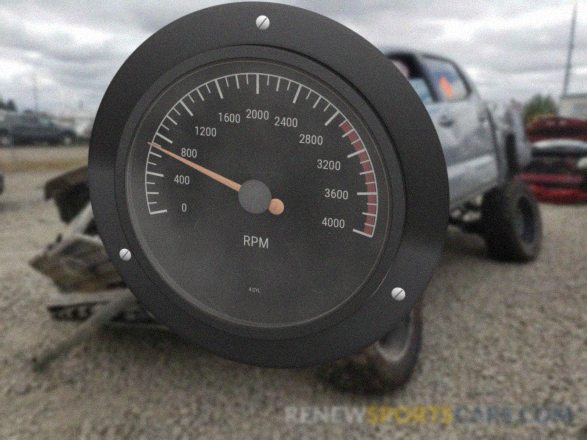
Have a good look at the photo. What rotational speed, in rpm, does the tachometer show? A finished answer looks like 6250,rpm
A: 700,rpm
